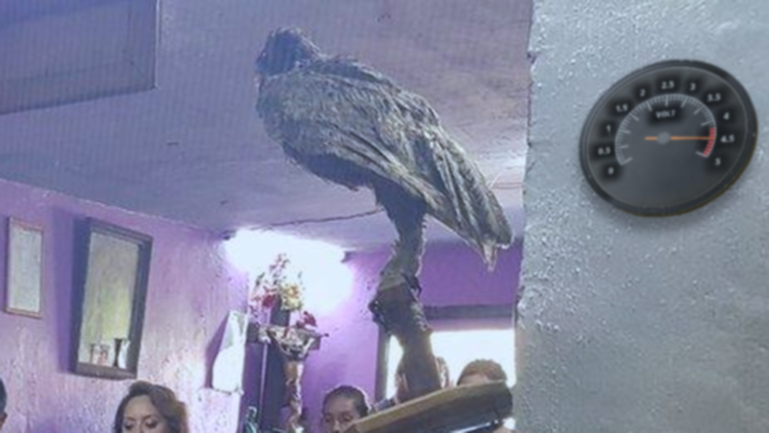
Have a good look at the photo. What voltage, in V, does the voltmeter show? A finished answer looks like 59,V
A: 4.5,V
